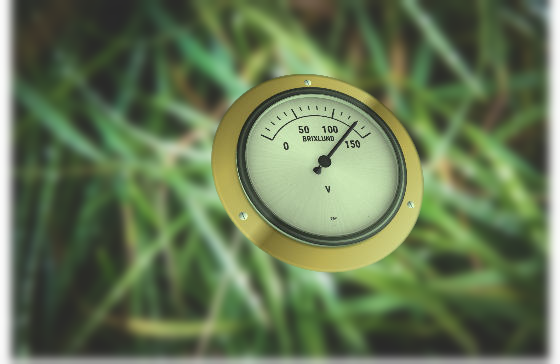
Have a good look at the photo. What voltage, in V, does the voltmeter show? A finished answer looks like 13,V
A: 130,V
